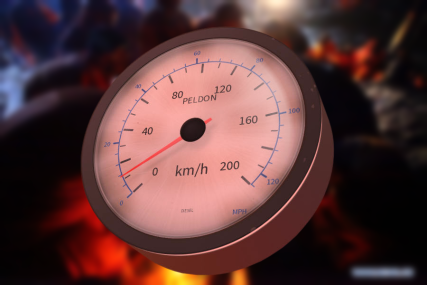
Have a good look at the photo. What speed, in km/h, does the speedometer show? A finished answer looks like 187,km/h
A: 10,km/h
